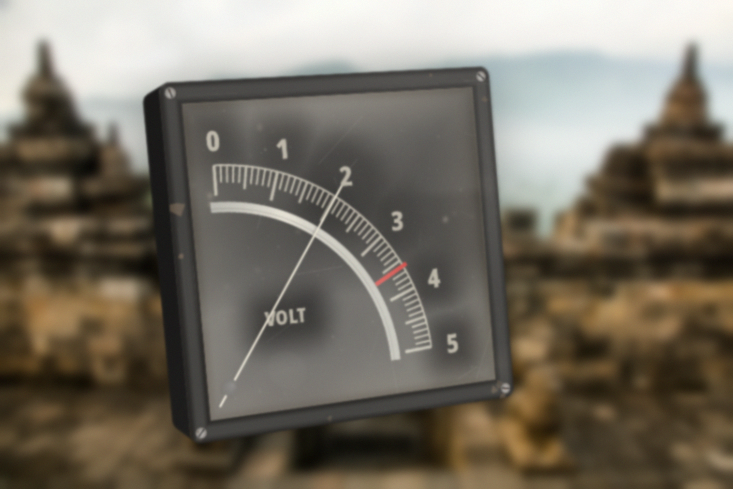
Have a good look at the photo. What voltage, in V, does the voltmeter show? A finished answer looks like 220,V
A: 2,V
